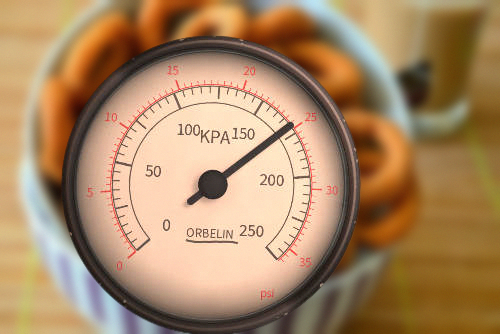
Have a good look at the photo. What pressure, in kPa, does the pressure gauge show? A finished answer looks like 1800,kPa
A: 170,kPa
